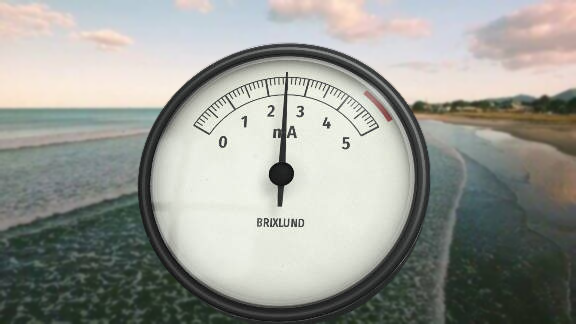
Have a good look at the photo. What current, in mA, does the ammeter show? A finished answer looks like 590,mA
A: 2.5,mA
